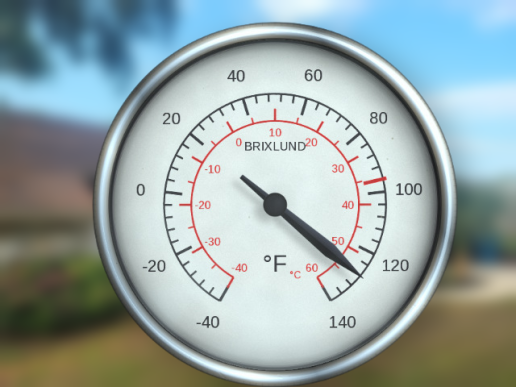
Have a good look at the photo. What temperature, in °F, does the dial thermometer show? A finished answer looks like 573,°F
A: 128,°F
